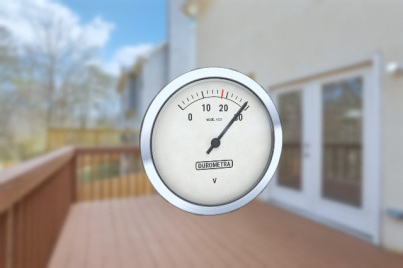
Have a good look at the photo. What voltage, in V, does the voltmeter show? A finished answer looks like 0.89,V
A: 28,V
